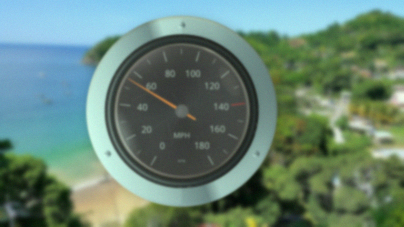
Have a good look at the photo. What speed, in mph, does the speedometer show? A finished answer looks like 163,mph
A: 55,mph
